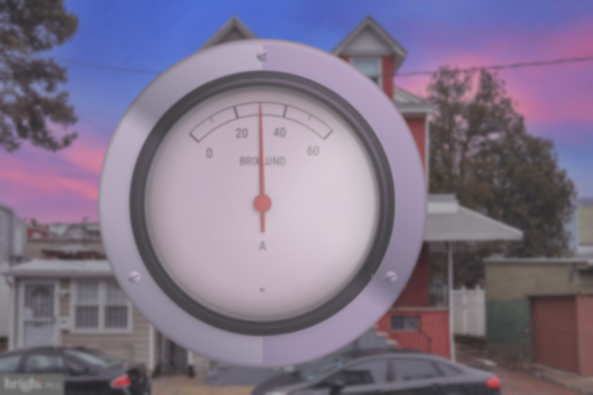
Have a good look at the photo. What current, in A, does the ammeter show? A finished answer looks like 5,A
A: 30,A
